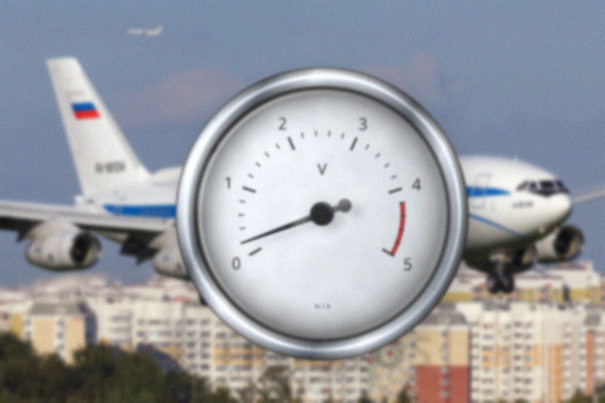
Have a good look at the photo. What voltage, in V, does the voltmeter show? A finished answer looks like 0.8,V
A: 0.2,V
